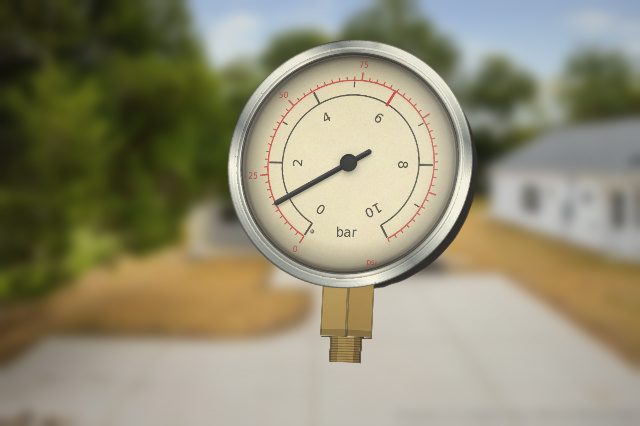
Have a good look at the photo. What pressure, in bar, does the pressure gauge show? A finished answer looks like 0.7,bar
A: 1,bar
